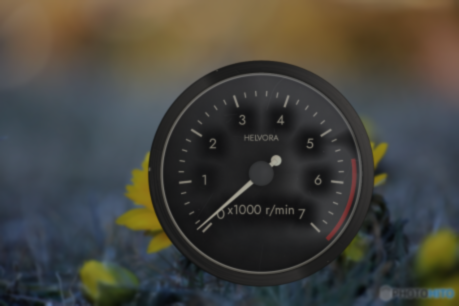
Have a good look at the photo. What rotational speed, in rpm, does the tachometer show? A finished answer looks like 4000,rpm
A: 100,rpm
